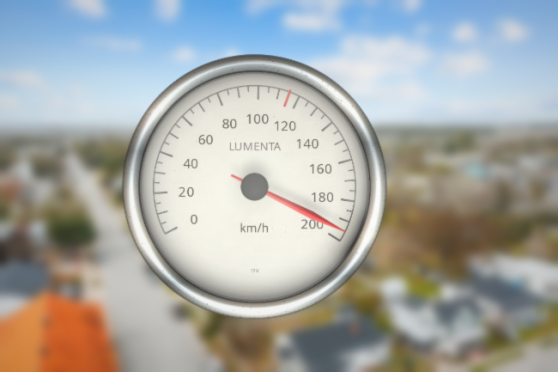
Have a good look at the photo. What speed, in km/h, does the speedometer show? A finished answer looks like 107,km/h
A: 195,km/h
